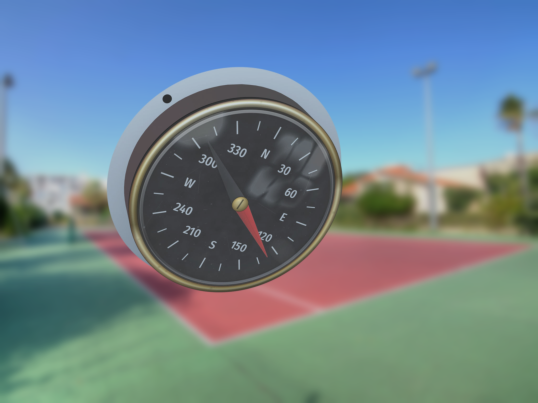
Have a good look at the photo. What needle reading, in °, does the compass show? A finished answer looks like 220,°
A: 127.5,°
